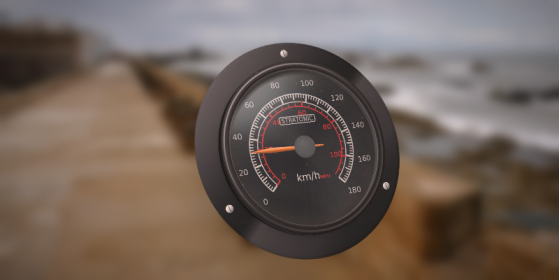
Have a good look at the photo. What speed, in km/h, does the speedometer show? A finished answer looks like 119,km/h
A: 30,km/h
